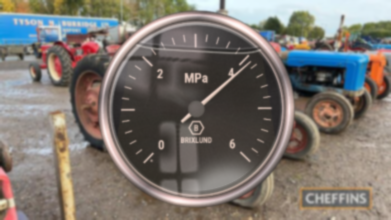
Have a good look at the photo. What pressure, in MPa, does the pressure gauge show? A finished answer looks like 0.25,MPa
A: 4.1,MPa
